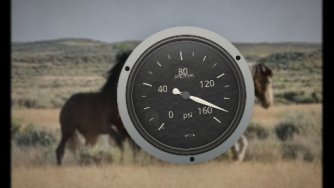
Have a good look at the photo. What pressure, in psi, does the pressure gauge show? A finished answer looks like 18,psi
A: 150,psi
